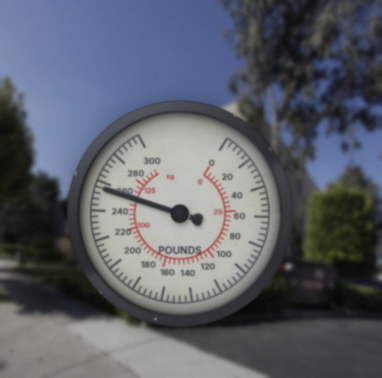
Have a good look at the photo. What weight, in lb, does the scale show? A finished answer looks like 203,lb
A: 256,lb
